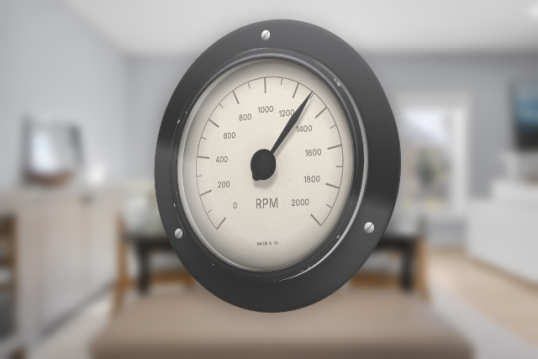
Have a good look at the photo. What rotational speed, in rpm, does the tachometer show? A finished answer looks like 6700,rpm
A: 1300,rpm
